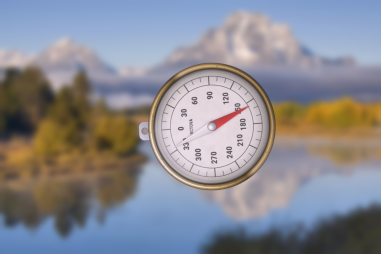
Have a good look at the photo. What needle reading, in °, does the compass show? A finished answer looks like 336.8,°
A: 155,°
